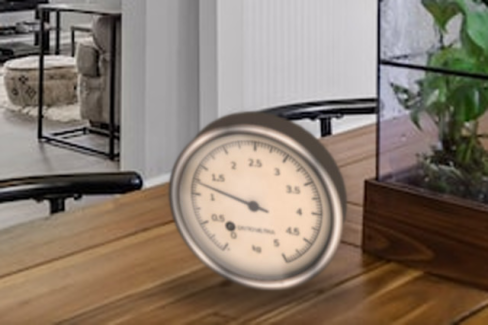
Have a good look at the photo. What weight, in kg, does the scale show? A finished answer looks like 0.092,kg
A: 1.25,kg
